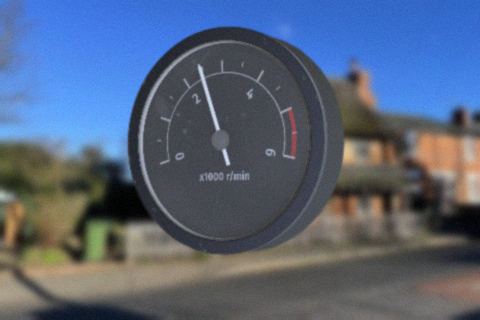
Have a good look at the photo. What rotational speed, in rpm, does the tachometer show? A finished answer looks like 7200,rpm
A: 2500,rpm
